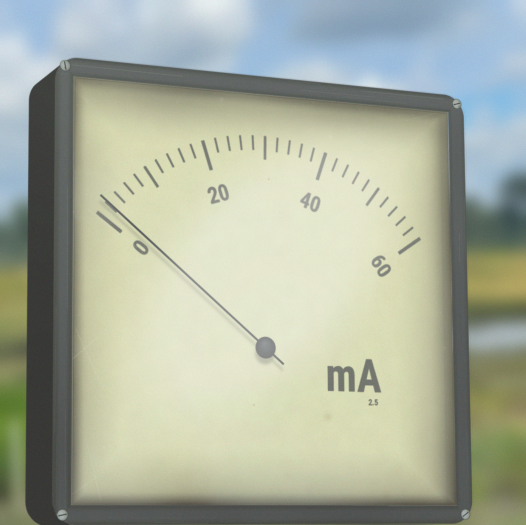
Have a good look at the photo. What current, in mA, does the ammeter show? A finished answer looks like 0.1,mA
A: 2,mA
